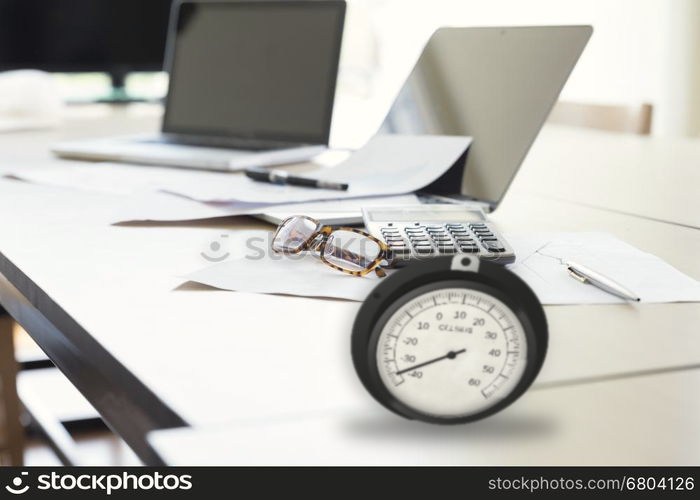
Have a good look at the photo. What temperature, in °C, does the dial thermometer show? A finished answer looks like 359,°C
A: -35,°C
